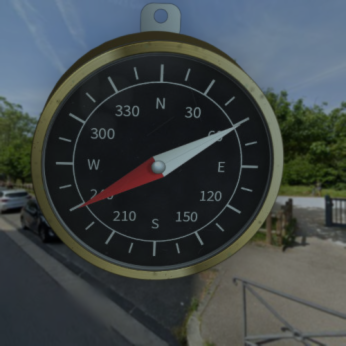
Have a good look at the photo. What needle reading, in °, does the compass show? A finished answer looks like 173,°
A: 240,°
